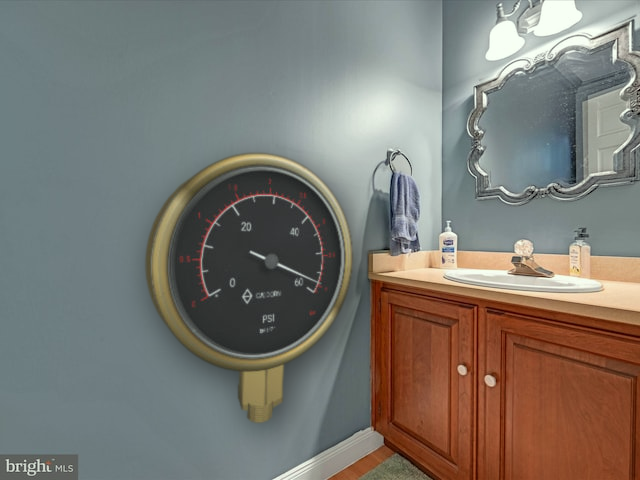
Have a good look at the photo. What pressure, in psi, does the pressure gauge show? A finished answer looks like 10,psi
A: 57.5,psi
